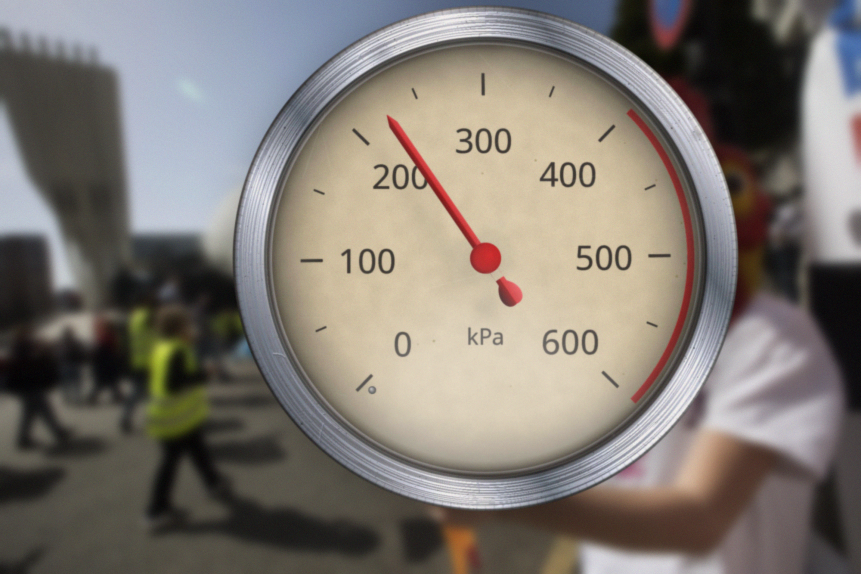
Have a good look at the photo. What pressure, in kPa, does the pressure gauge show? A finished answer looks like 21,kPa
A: 225,kPa
